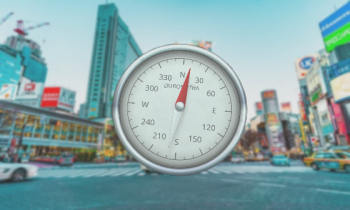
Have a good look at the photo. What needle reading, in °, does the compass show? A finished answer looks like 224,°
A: 10,°
